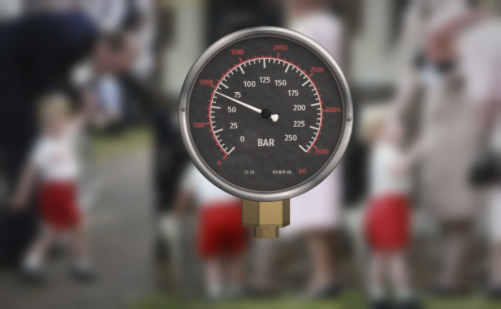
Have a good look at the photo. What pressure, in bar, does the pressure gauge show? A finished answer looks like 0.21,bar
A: 65,bar
